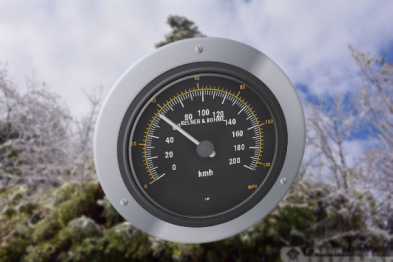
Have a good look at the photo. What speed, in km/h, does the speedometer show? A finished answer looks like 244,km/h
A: 60,km/h
